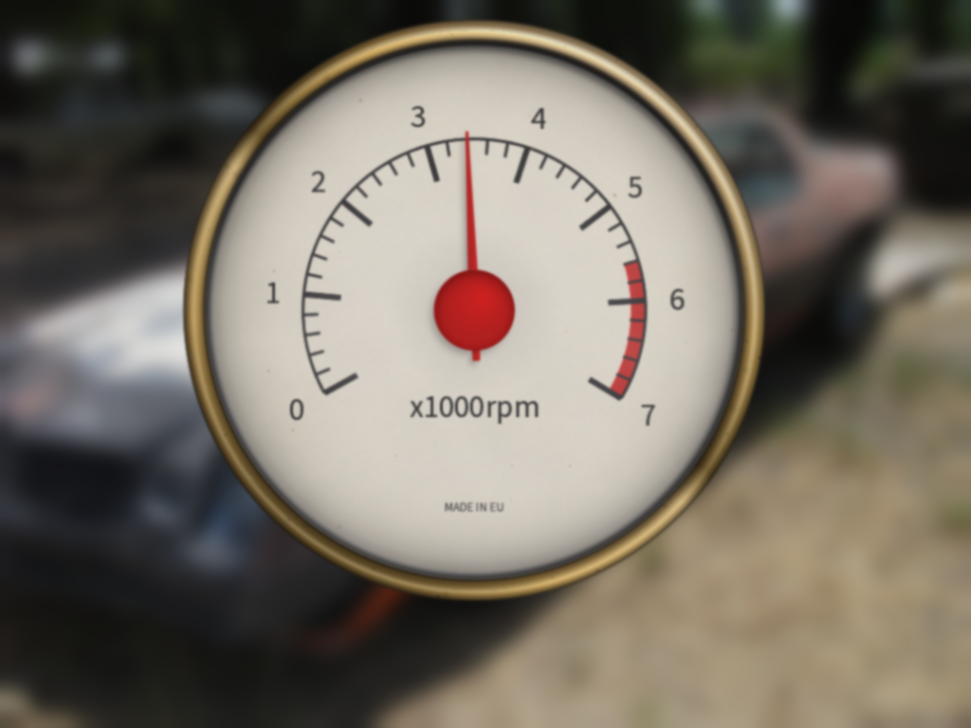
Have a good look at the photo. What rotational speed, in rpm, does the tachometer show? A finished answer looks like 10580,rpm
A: 3400,rpm
